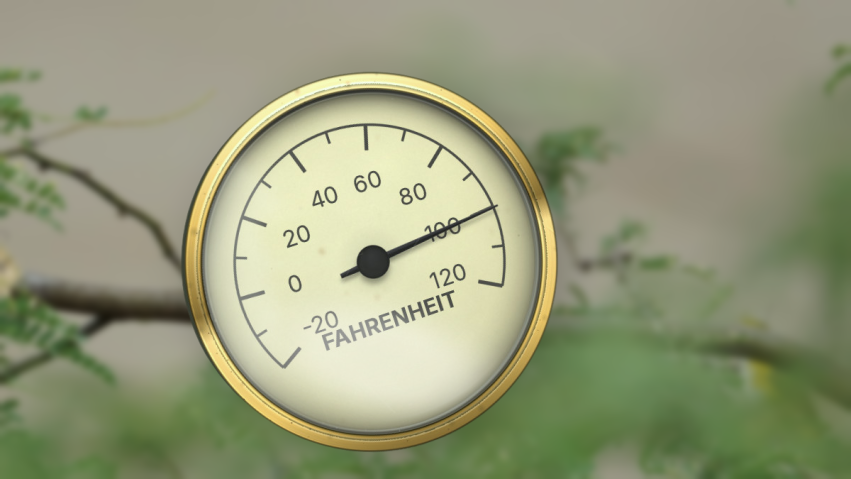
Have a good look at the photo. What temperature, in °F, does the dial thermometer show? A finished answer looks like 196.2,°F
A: 100,°F
